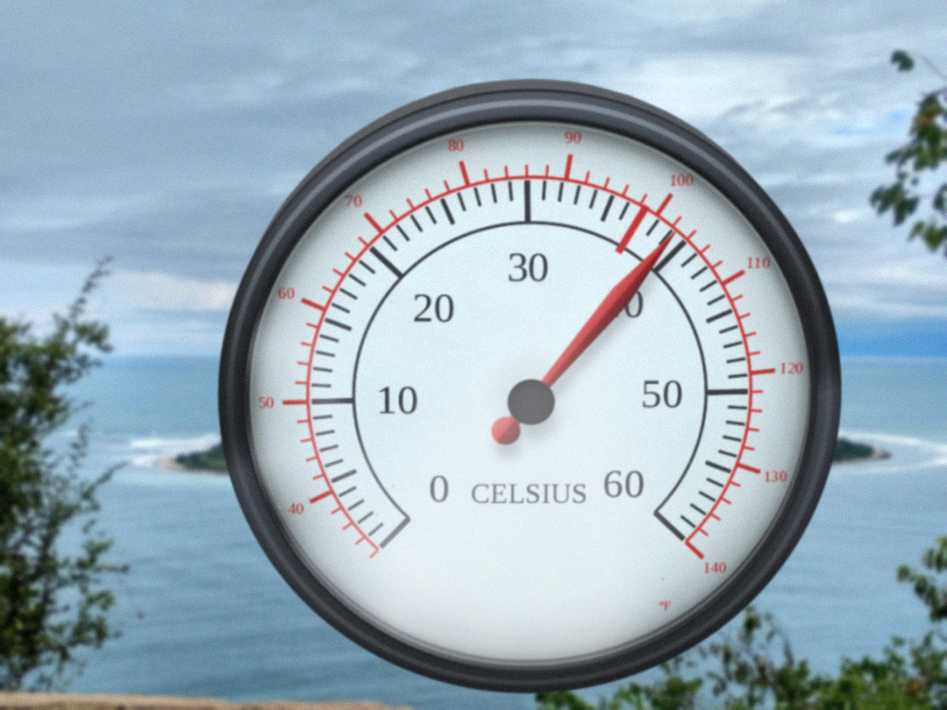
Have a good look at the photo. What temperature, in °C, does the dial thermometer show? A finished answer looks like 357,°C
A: 39,°C
